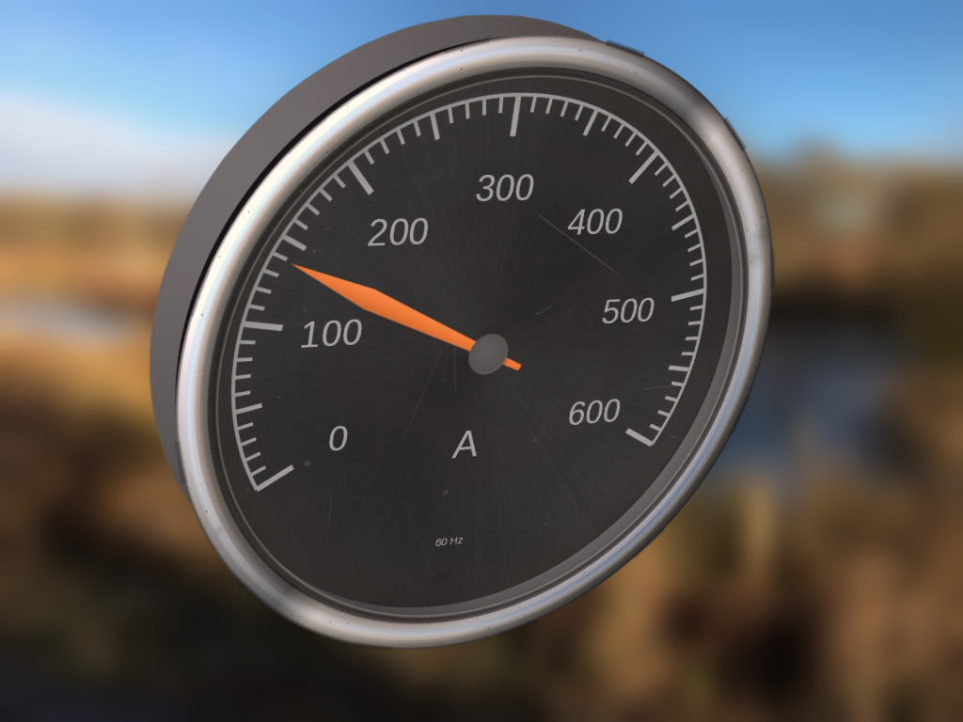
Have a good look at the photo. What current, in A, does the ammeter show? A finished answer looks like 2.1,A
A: 140,A
